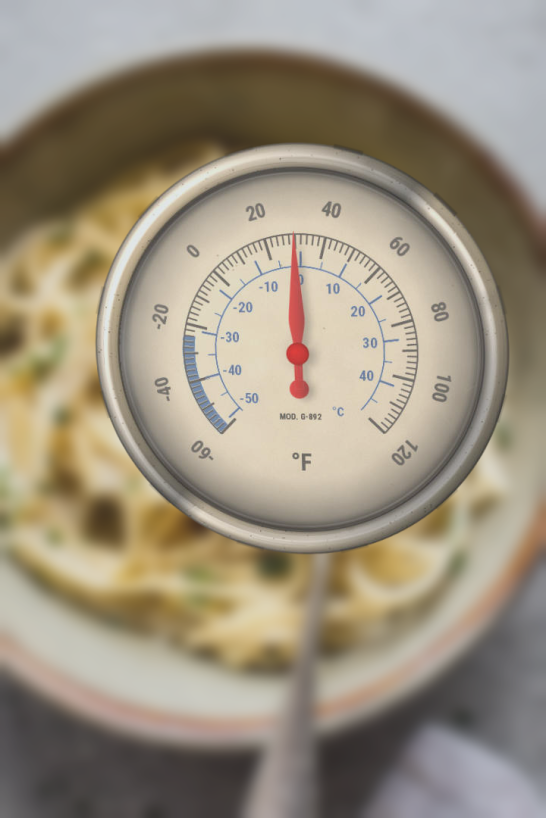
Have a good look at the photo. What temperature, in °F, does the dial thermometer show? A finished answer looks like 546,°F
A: 30,°F
